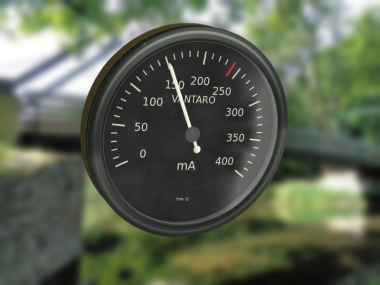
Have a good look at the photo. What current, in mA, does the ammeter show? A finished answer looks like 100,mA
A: 150,mA
